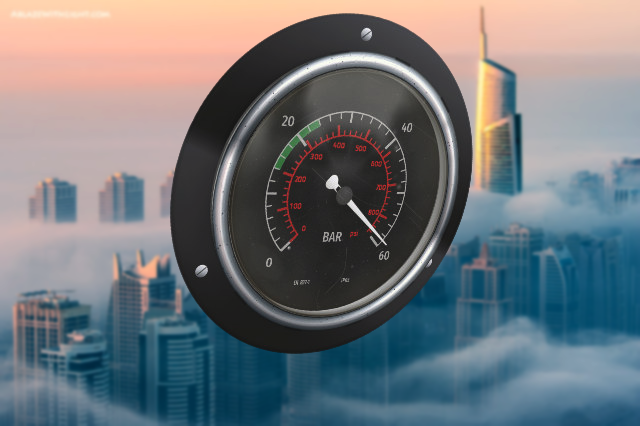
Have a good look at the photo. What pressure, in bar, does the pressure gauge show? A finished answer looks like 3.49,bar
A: 59,bar
